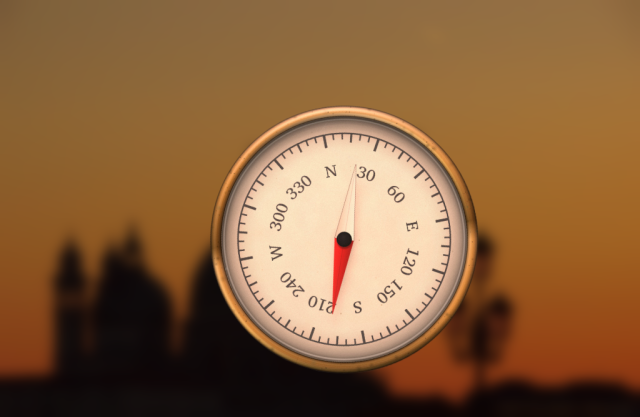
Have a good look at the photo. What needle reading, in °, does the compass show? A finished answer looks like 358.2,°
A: 200,°
